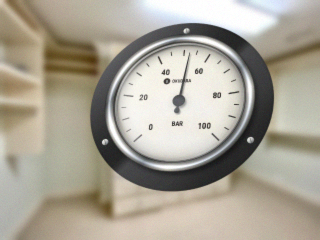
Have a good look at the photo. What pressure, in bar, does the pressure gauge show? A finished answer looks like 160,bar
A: 52.5,bar
